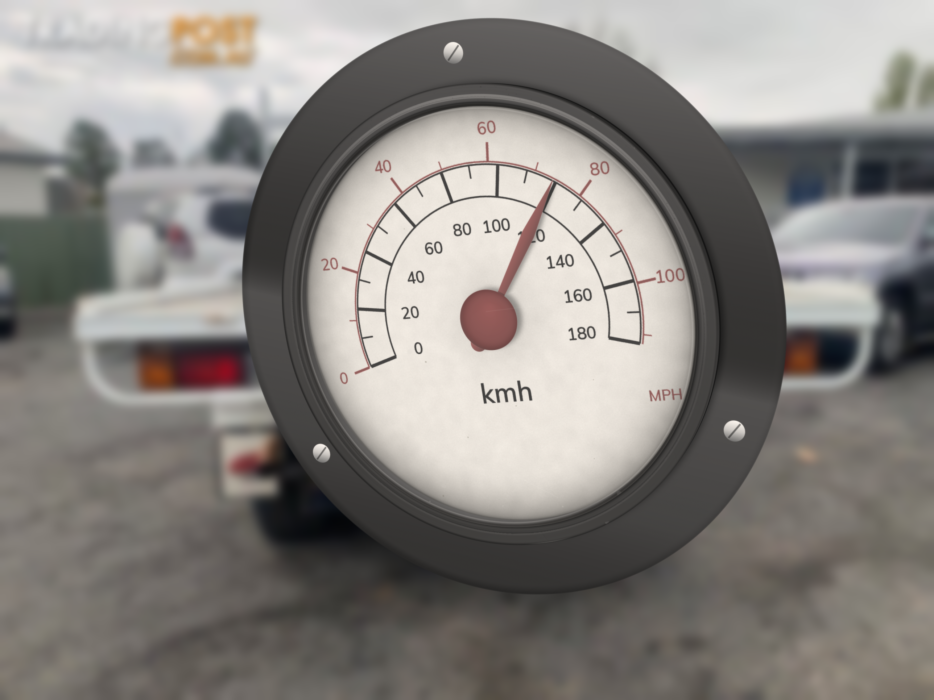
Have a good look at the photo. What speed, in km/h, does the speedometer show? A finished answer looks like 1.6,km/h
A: 120,km/h
